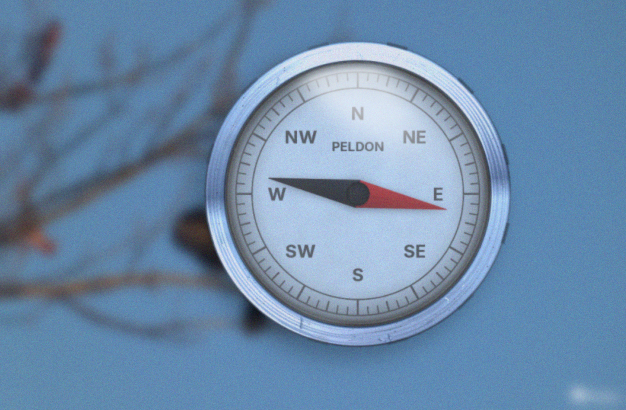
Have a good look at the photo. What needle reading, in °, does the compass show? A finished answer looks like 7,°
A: 100,°
